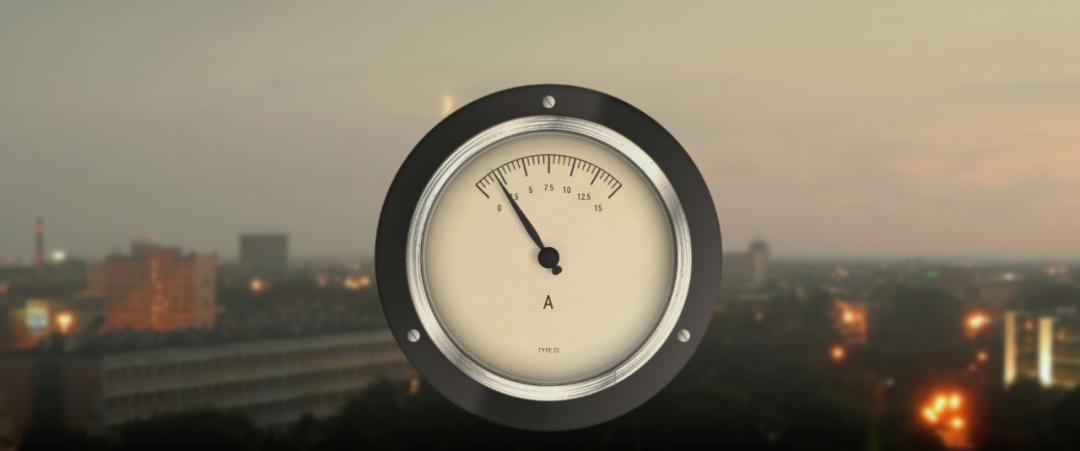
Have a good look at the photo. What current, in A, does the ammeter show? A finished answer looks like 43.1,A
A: 2,A
